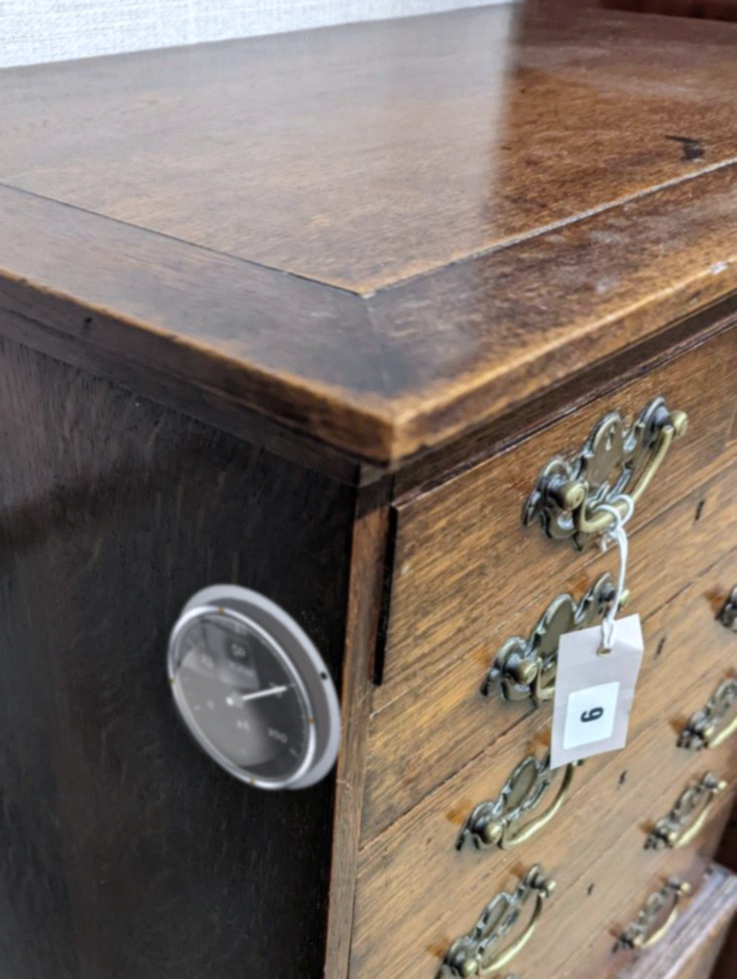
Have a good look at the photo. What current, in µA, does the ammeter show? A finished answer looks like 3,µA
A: 75,µA
